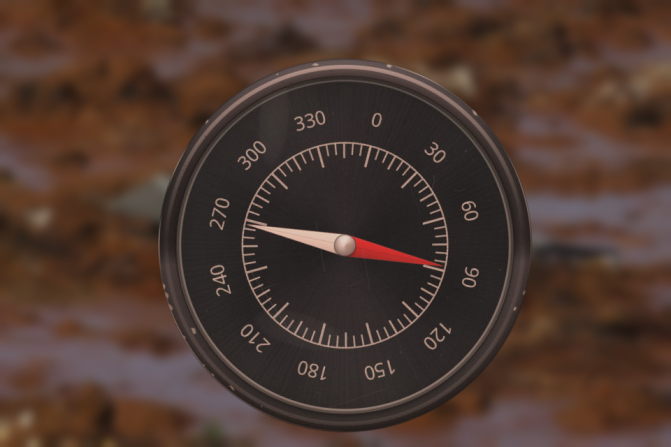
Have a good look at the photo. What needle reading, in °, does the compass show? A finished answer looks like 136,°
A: 87.5,°
